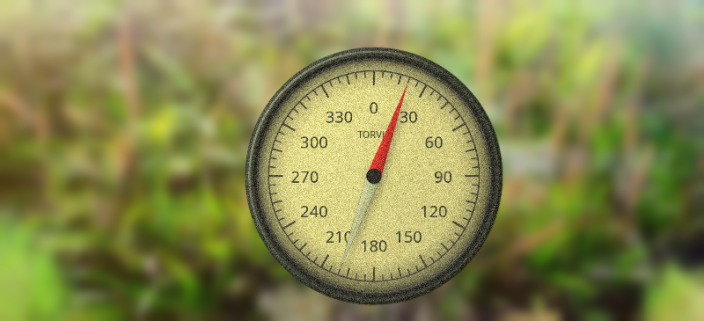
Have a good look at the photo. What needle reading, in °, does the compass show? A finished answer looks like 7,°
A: 20,°
